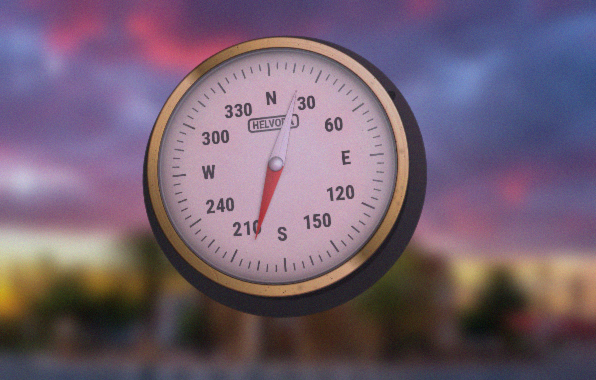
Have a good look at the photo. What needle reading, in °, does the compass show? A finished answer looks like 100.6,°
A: 200,°
